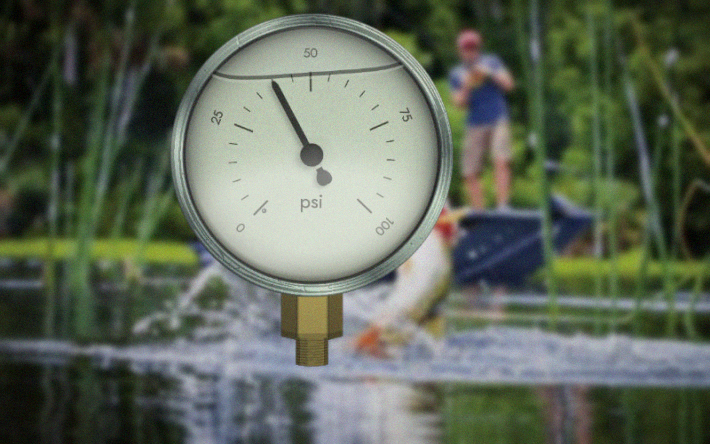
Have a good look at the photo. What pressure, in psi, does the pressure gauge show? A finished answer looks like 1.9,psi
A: 40,psi
